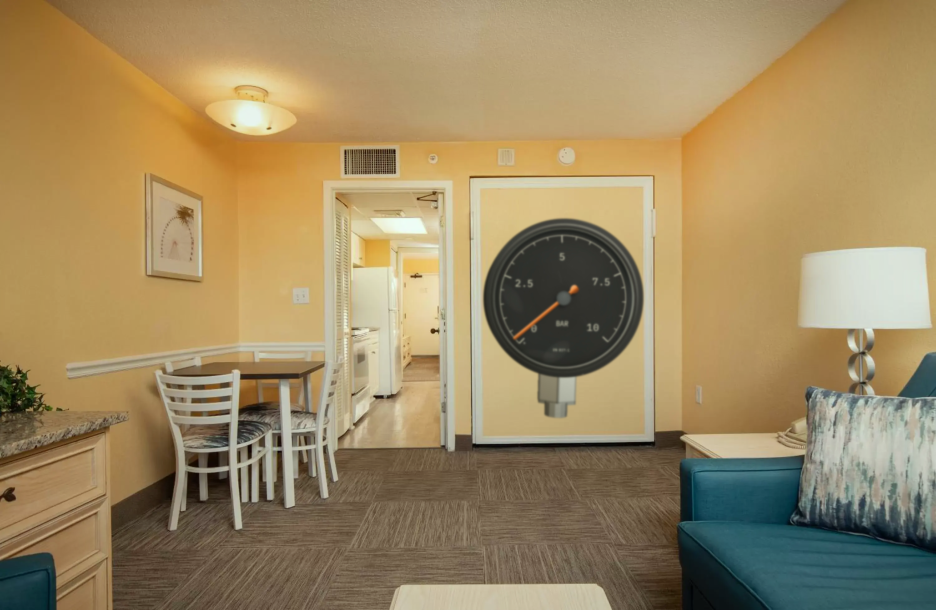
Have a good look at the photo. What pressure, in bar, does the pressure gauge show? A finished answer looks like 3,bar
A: 0.25,bar
